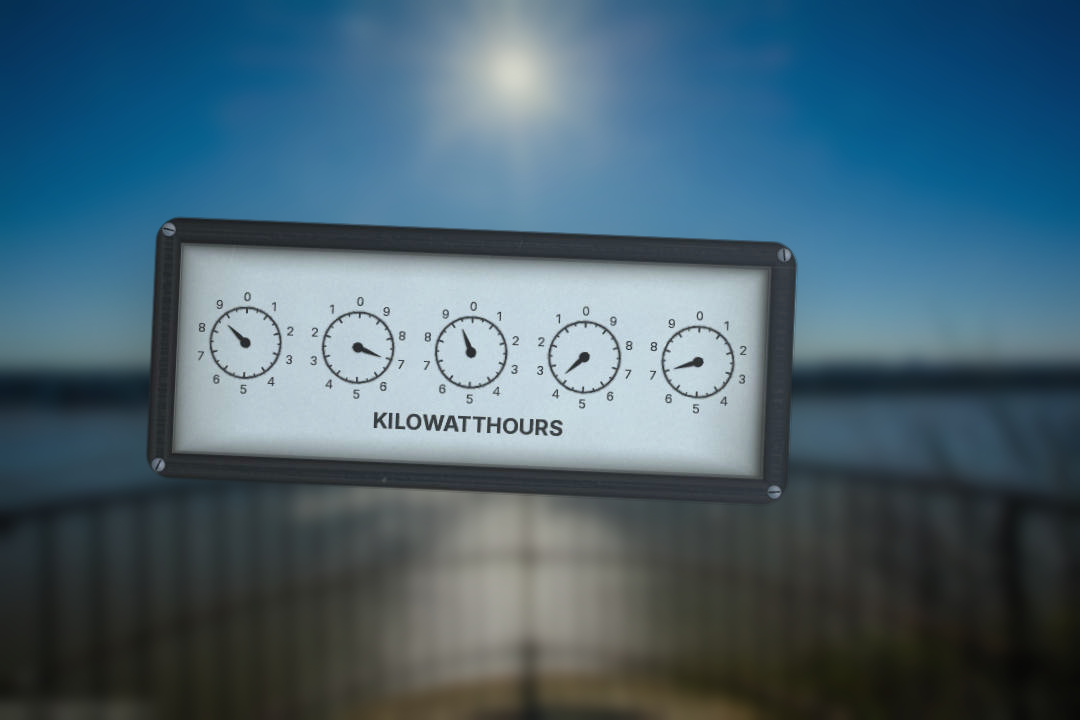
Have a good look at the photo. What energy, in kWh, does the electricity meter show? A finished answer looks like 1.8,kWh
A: 86937,kWh
